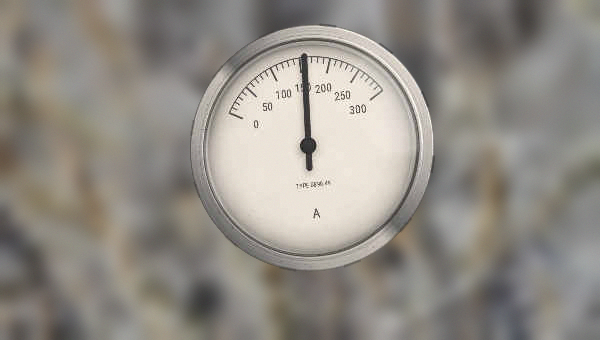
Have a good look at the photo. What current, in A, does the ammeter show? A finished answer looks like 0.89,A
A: 160,A
